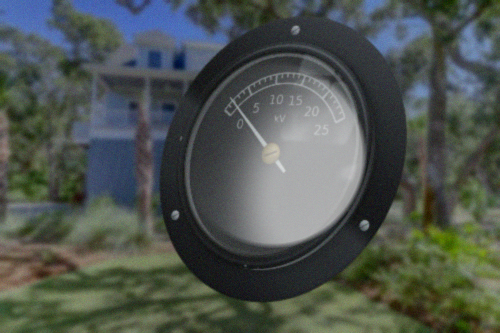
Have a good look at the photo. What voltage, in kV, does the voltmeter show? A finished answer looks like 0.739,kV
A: 2,kV
